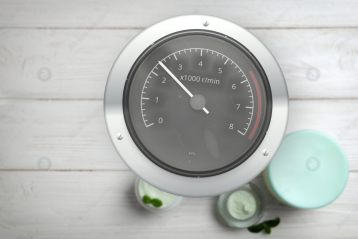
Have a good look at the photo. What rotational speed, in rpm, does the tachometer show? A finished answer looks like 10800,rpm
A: 2400,rpm
